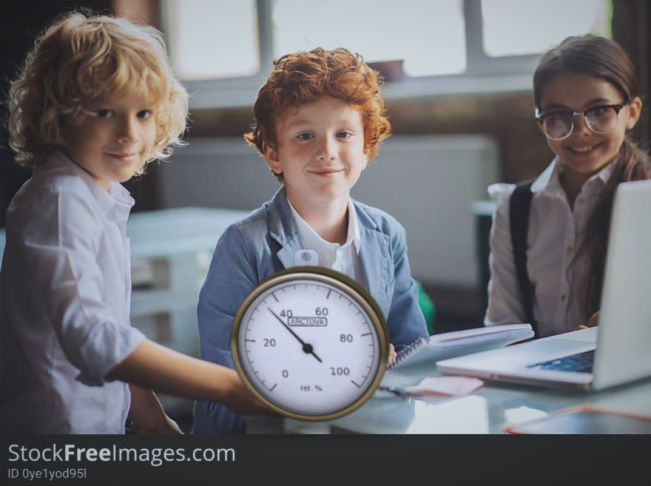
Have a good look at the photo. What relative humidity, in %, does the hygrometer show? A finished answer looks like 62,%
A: 36,%
